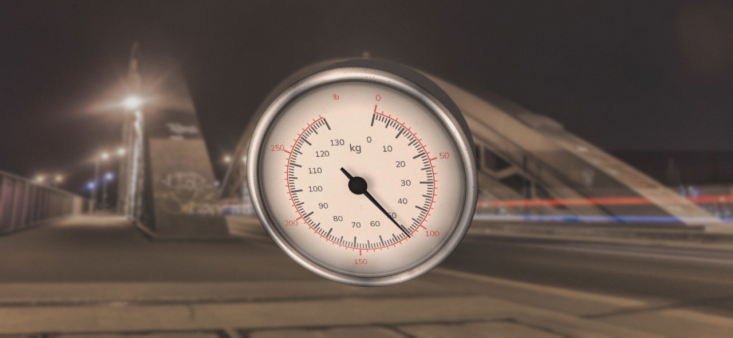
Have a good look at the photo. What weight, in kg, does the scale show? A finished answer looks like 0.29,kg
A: 50,kg
